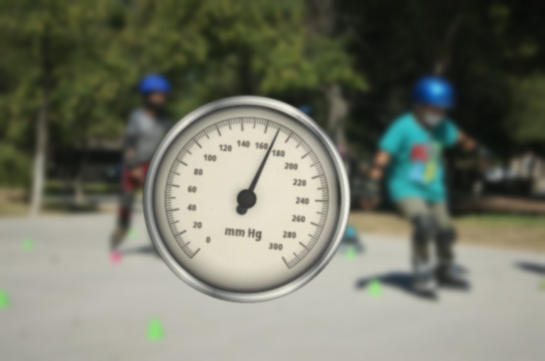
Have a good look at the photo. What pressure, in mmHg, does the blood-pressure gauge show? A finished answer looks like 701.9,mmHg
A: 170,mmHg
